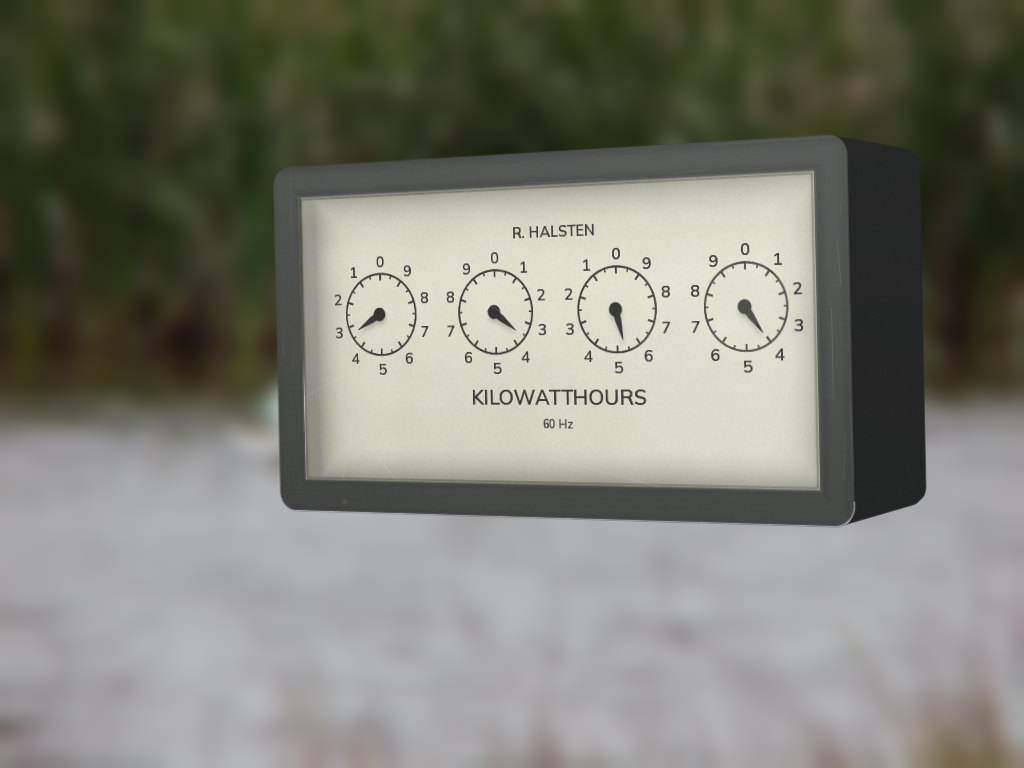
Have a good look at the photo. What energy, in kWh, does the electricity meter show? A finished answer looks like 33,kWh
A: 3354,kWh
